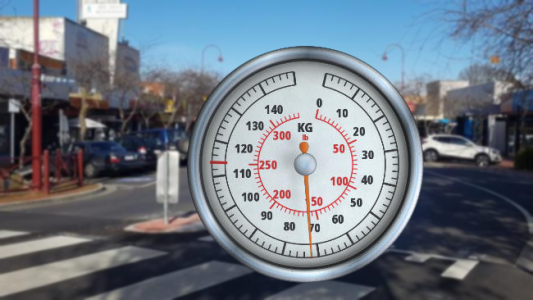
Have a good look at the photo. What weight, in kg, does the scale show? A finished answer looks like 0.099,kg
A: 72,kg
